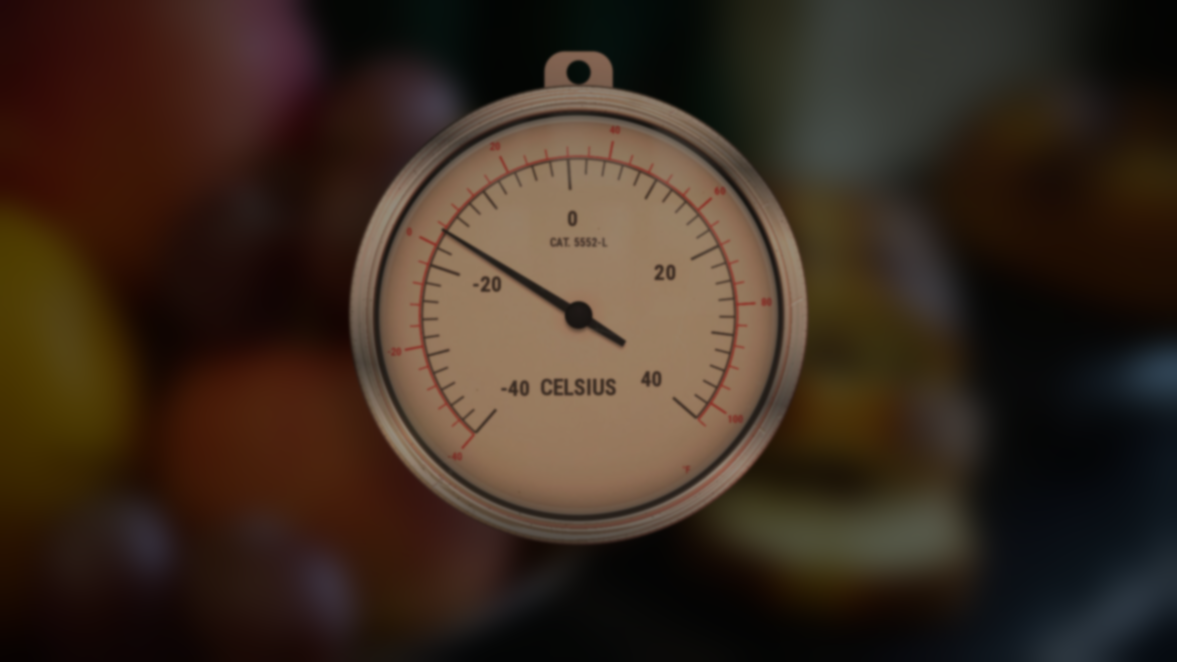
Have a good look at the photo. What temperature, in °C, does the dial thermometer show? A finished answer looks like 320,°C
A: -16,°C
